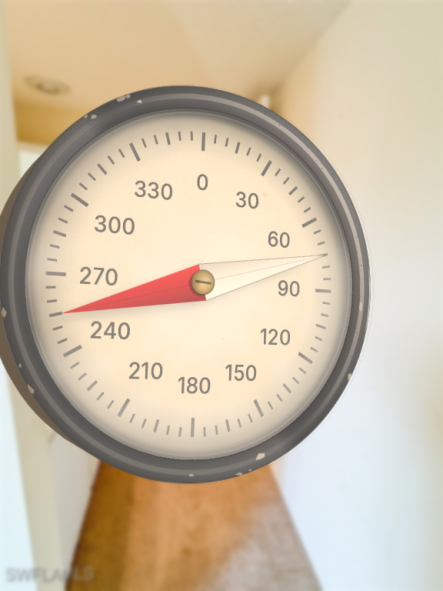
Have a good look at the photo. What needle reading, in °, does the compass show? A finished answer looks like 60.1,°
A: 255,°
